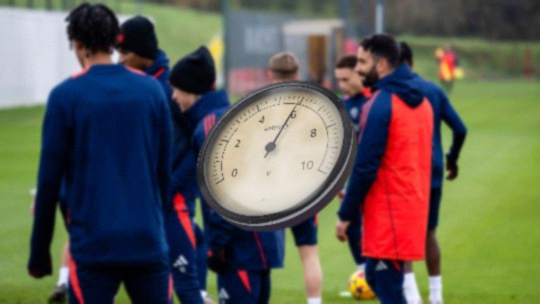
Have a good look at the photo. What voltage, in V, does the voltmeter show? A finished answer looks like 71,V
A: 6,V
